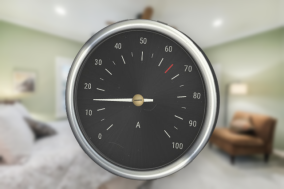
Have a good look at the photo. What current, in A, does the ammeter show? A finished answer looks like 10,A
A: 15,A
